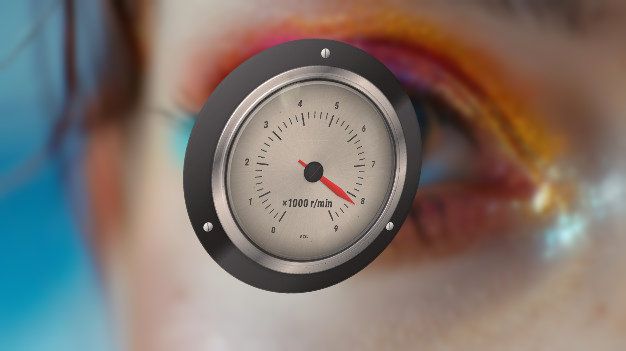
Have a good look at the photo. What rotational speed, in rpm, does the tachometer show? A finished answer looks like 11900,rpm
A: 8200,rpm
